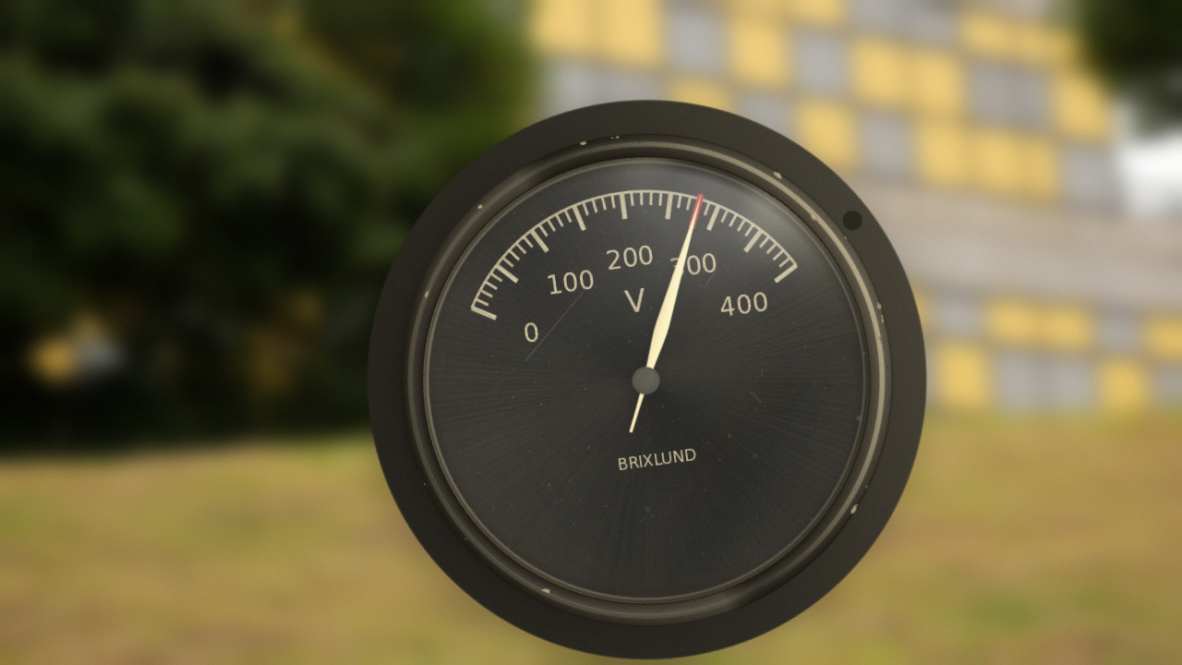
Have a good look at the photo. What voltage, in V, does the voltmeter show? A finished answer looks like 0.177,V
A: 280,V
